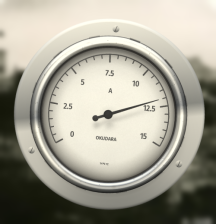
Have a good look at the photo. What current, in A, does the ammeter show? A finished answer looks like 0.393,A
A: 12,A
